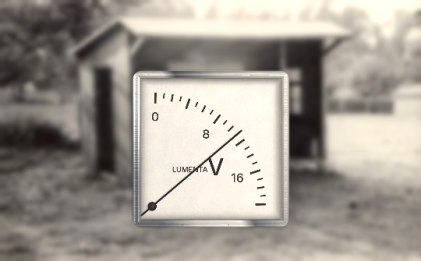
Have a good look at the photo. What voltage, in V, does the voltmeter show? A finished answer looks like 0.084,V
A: 11,V
